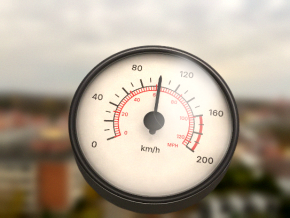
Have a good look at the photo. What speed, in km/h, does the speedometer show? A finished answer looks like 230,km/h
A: 100,km/h
